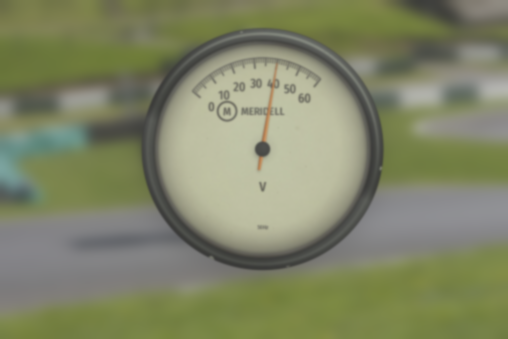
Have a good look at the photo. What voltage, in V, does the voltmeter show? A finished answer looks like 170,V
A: 40,V
